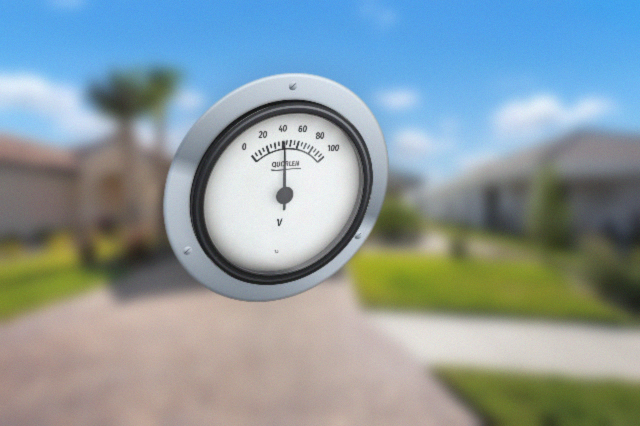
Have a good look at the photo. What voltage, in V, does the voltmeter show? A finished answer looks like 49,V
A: 40,V
